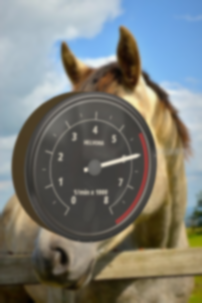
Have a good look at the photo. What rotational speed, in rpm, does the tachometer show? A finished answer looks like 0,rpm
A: 6000,rpm
